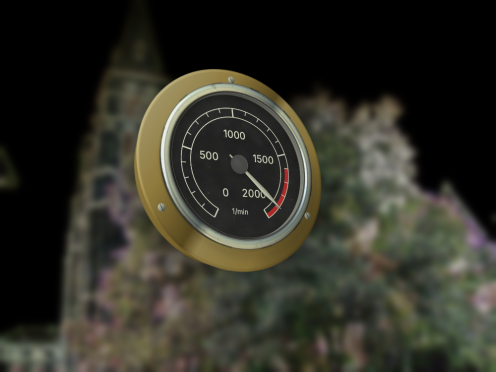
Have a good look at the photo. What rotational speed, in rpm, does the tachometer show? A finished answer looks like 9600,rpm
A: 1900,rpm
